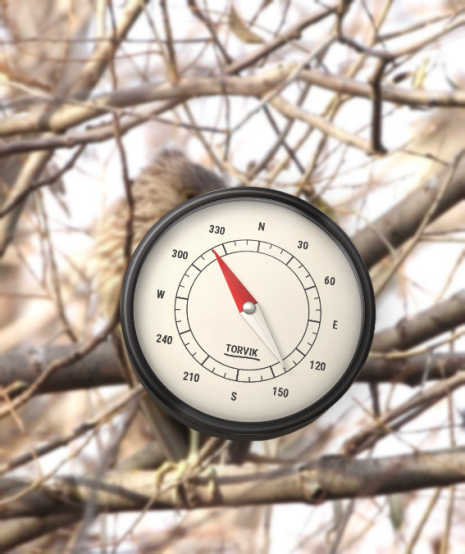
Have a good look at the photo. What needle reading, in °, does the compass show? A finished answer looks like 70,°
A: 320,°
